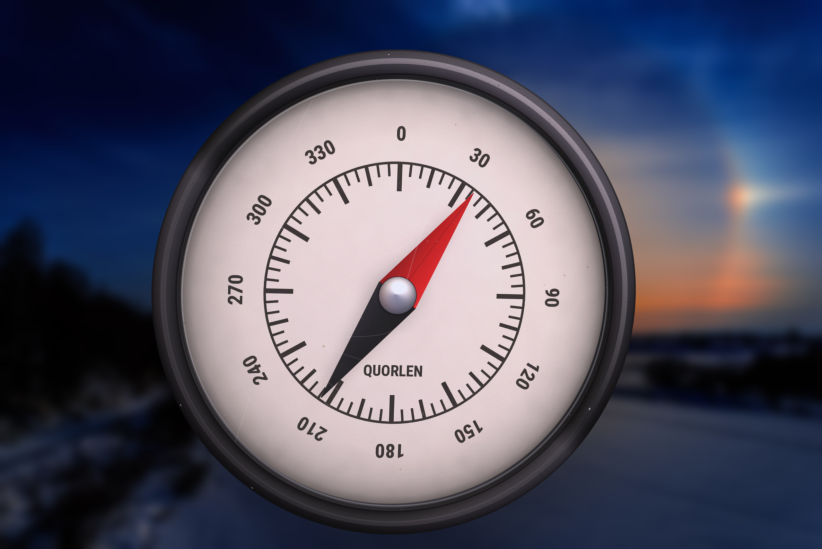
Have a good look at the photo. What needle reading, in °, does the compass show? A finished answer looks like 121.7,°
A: 35,°
